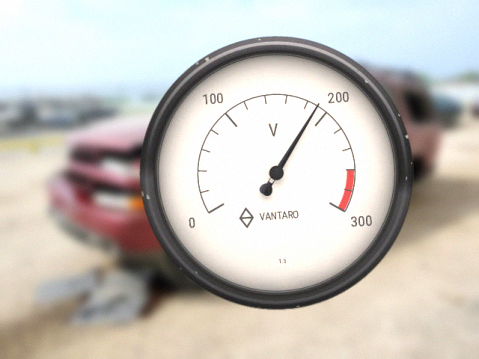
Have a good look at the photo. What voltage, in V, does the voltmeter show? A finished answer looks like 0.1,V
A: 190,V
